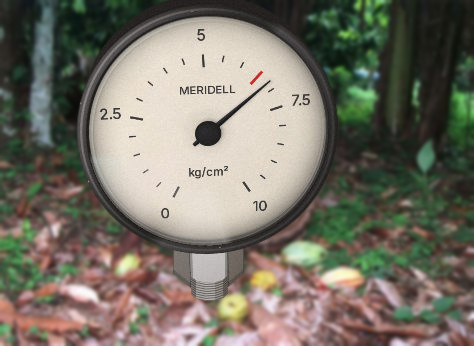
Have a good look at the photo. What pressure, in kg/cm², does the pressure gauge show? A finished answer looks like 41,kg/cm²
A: 6.75,kg/cm²
